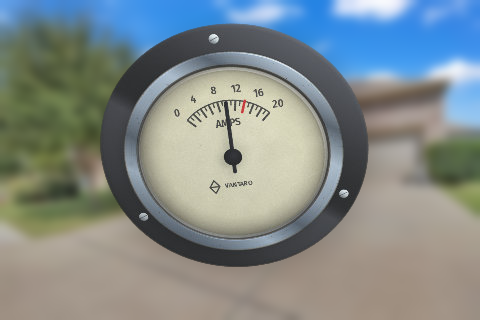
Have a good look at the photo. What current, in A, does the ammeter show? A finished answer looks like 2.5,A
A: 10,A
